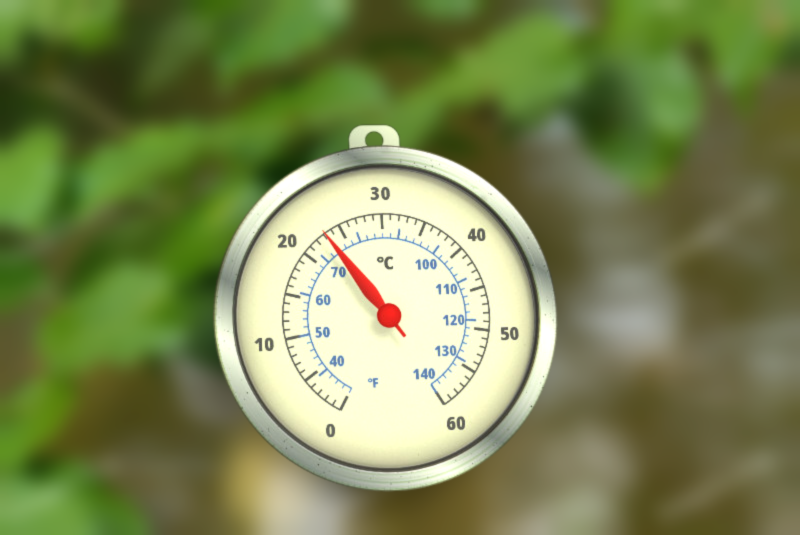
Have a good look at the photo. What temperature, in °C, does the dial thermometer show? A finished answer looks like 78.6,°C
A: 23,°C
